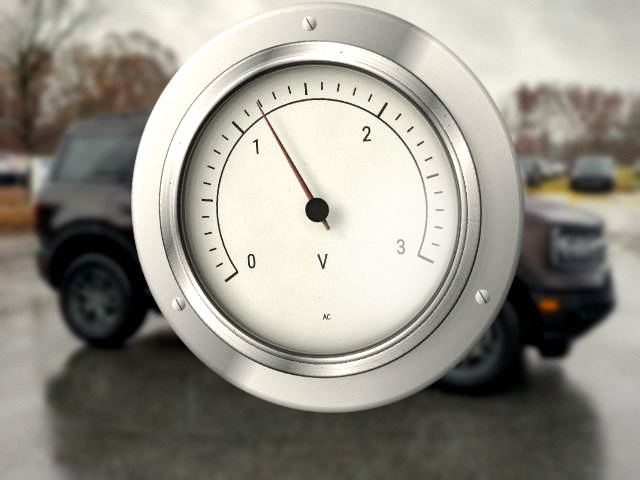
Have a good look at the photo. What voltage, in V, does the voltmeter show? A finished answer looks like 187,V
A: 1.2,V
